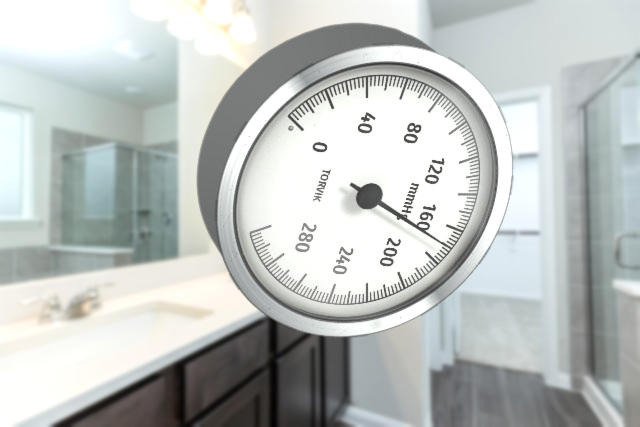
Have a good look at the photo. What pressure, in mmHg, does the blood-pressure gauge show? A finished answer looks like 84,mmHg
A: 170,mmHg
